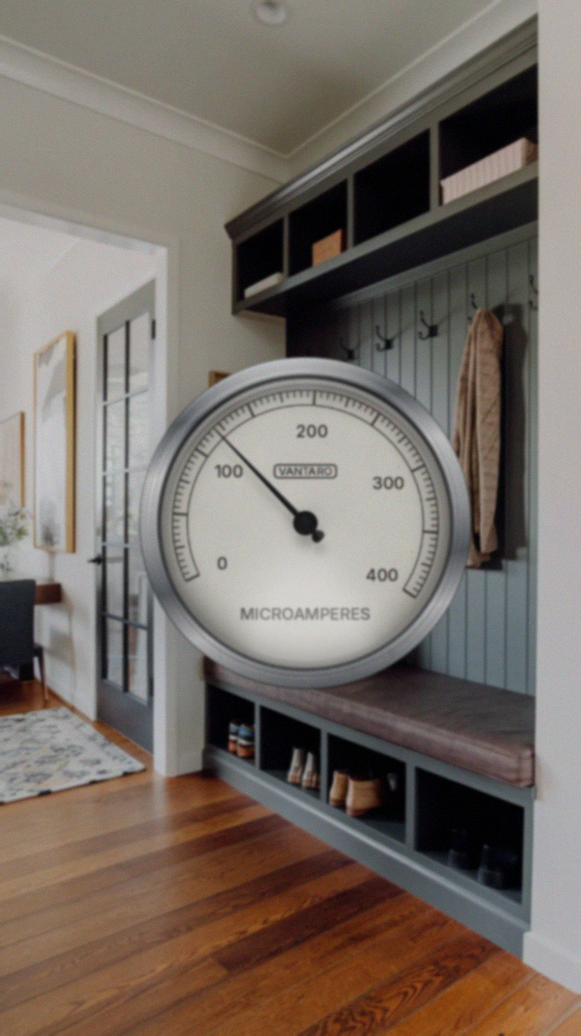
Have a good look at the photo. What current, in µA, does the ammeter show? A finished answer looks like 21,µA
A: 120,µA
